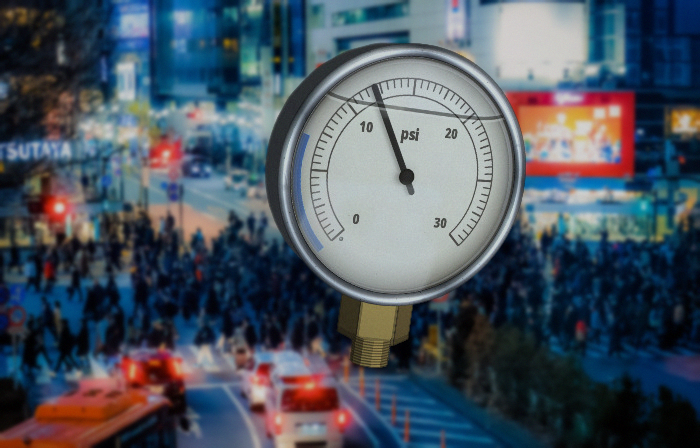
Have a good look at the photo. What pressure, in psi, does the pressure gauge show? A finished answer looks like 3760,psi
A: 12,psi
